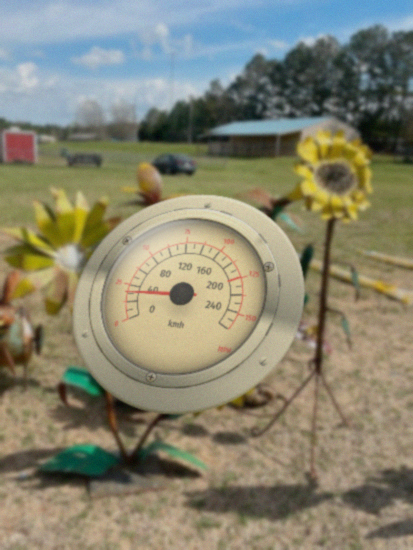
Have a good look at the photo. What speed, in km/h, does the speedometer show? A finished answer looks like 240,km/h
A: 30,km/h
